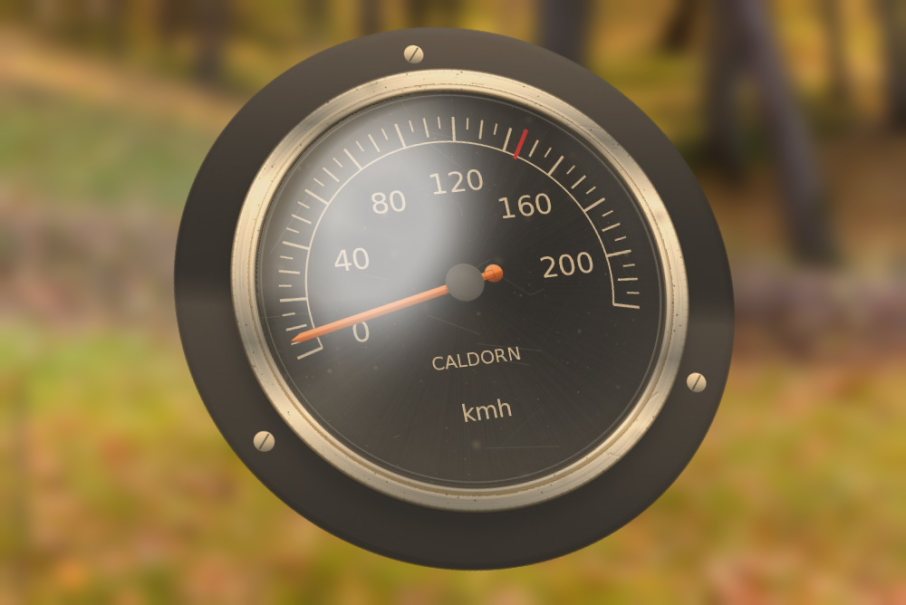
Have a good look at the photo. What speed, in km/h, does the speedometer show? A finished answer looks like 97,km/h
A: 5,km/h
